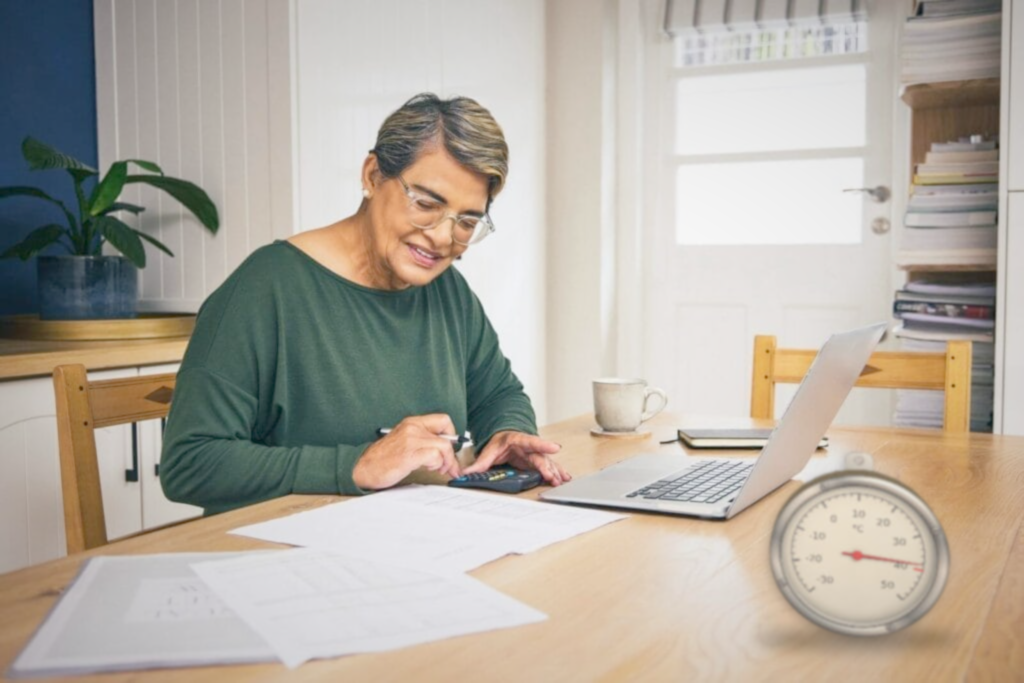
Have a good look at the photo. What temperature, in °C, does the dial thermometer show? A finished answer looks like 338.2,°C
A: 38,°C
